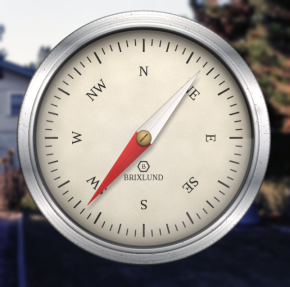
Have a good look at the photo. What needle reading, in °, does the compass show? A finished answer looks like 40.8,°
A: 220,°
